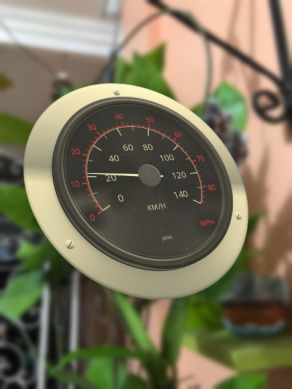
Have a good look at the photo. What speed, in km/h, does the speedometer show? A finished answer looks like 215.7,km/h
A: 20,km/h
